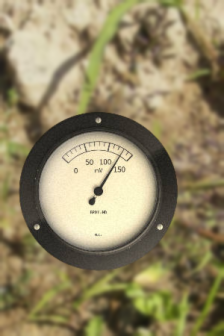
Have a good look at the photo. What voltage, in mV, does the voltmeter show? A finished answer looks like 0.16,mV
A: 130,mV
